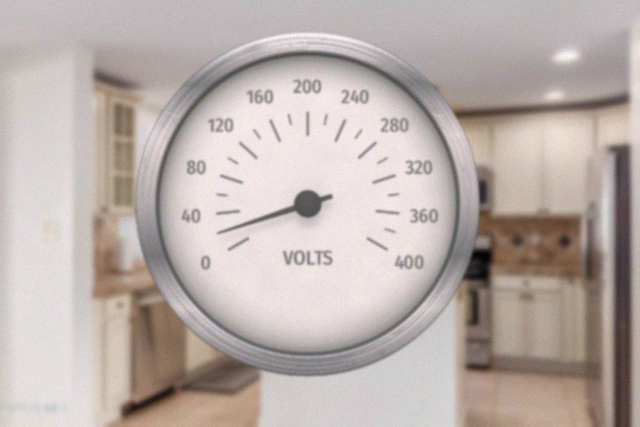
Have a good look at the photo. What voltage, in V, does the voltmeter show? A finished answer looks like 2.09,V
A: 20,V
